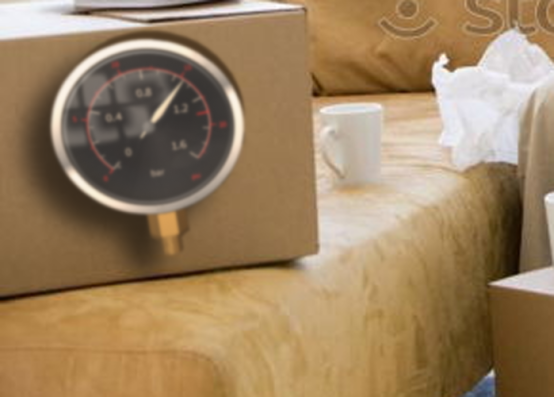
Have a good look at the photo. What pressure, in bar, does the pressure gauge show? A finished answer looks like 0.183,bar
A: 1.05,bar
